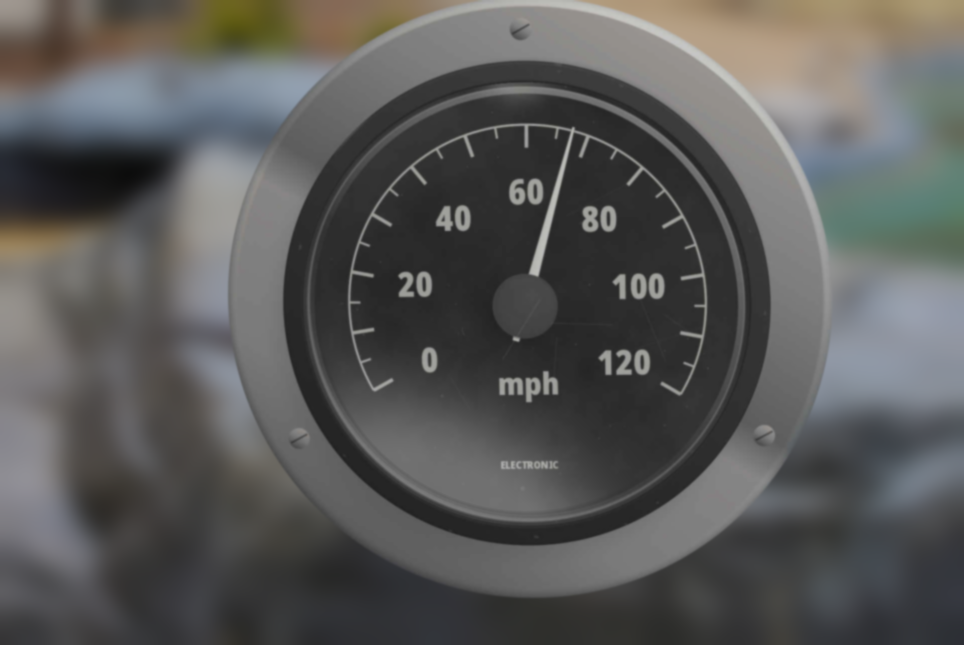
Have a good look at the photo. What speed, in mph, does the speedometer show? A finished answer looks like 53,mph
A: 67.5,mph
